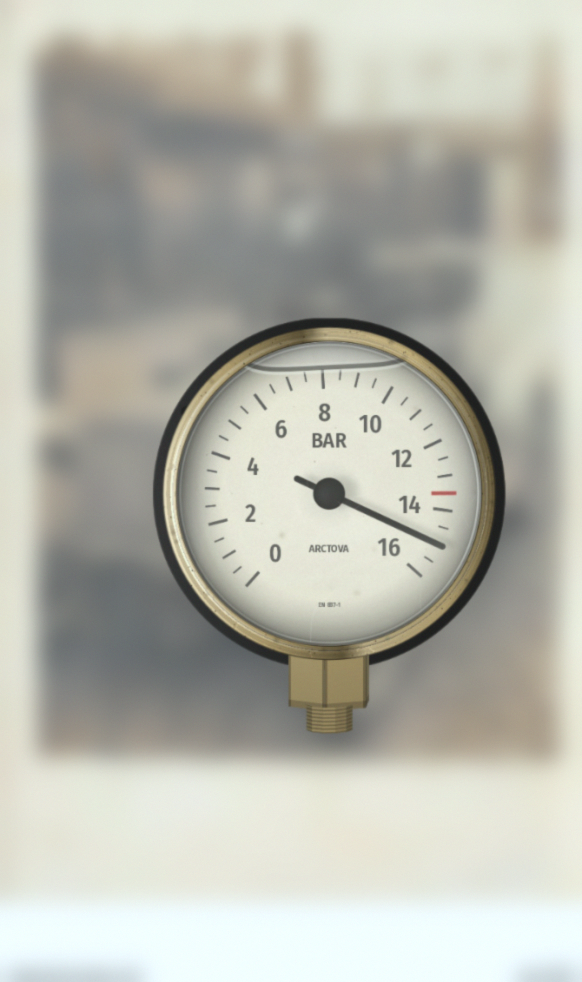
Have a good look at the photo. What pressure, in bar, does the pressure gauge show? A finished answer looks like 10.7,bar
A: 15,bar
